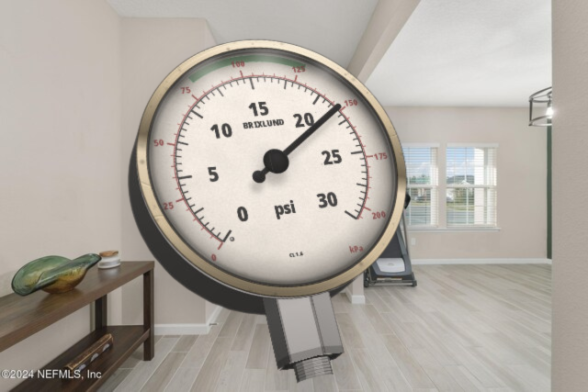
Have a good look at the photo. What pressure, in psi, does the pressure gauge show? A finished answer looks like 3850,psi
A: 21.5,psi
